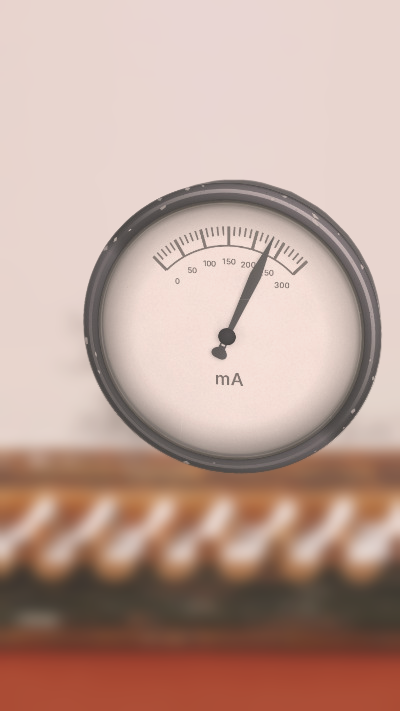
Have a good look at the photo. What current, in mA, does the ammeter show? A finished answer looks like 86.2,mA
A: 230,mA
